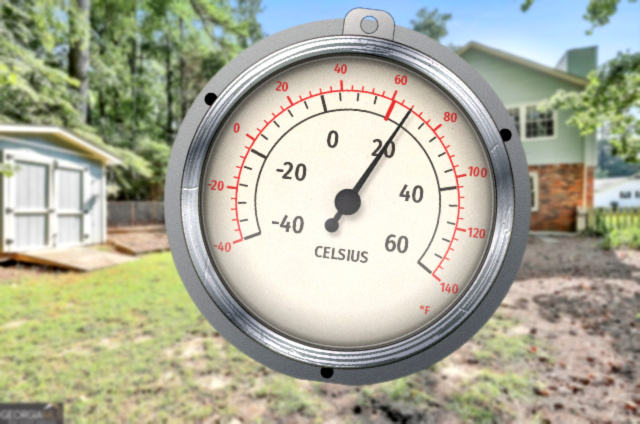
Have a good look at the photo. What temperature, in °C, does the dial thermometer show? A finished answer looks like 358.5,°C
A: 20,°C
